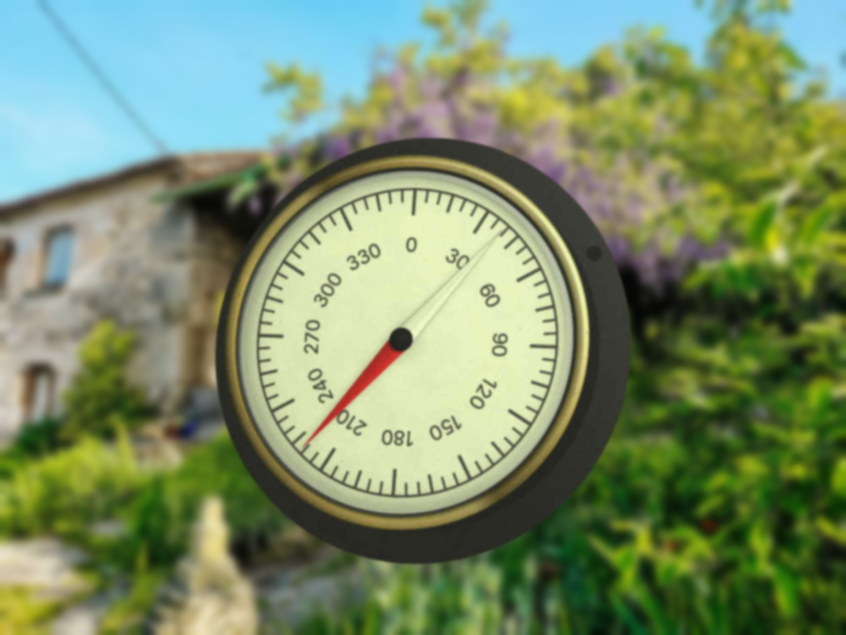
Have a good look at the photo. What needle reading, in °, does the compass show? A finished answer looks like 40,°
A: 220,°
